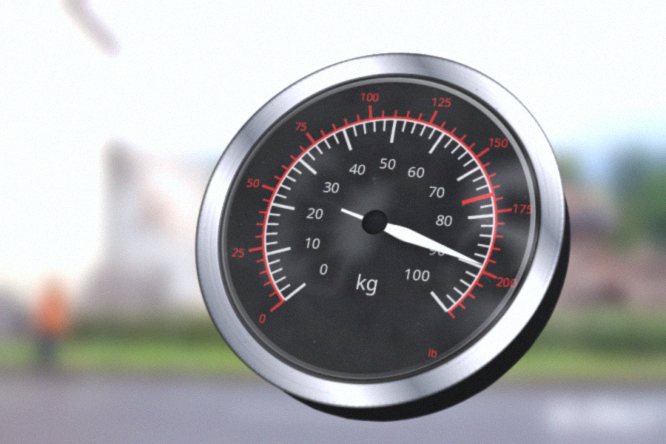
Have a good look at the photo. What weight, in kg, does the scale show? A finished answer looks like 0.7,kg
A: 90,kg
